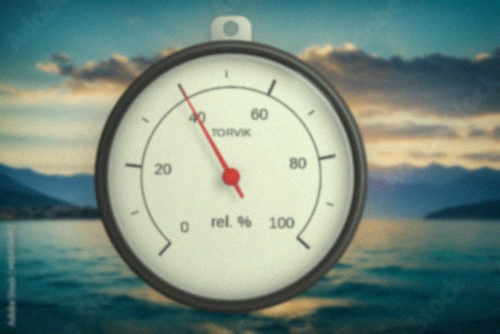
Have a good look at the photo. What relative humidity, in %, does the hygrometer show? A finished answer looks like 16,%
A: 40,%
